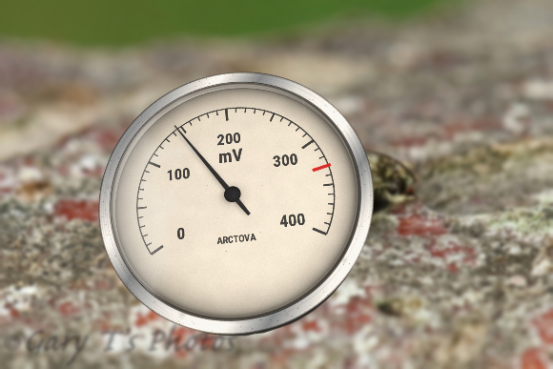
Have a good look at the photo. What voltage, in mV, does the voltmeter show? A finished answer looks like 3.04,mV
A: 145,mV
